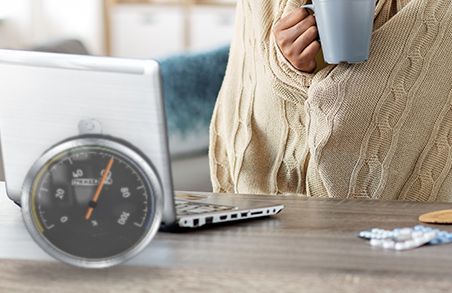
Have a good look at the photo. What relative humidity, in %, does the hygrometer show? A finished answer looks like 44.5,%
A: 60,%
